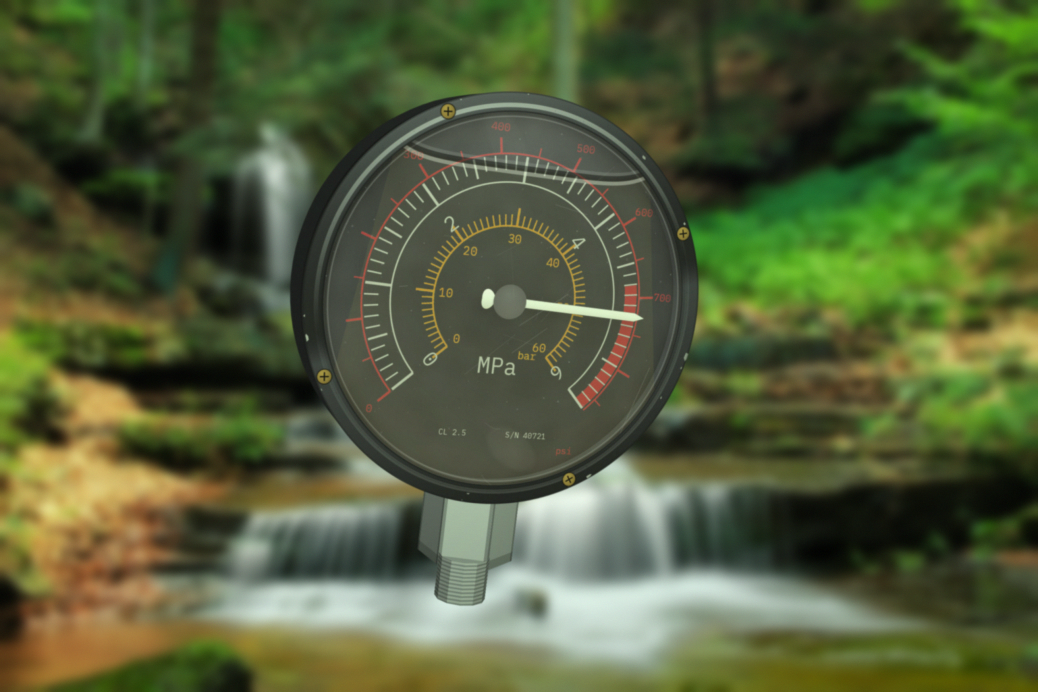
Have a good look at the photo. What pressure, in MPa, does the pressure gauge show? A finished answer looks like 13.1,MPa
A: 5,MPa
